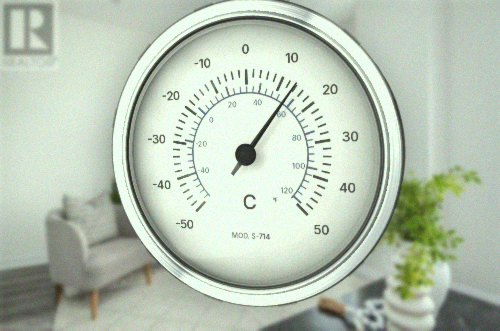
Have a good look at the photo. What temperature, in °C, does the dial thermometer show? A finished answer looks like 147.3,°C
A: 14,°C
